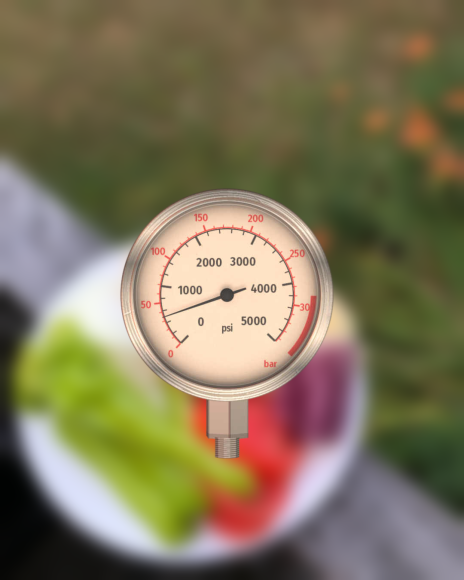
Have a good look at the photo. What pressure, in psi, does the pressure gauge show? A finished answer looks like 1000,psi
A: 500,psi
